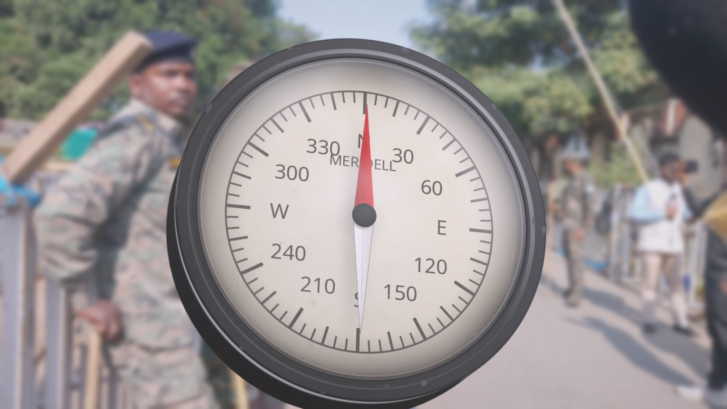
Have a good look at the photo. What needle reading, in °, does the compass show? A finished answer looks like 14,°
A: 0,°
